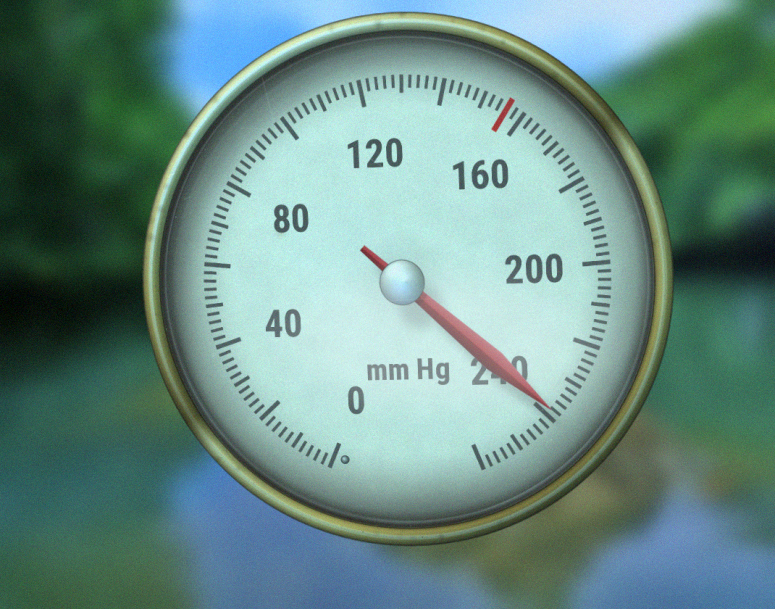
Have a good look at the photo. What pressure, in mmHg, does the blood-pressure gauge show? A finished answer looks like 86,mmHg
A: 238,mmHg
